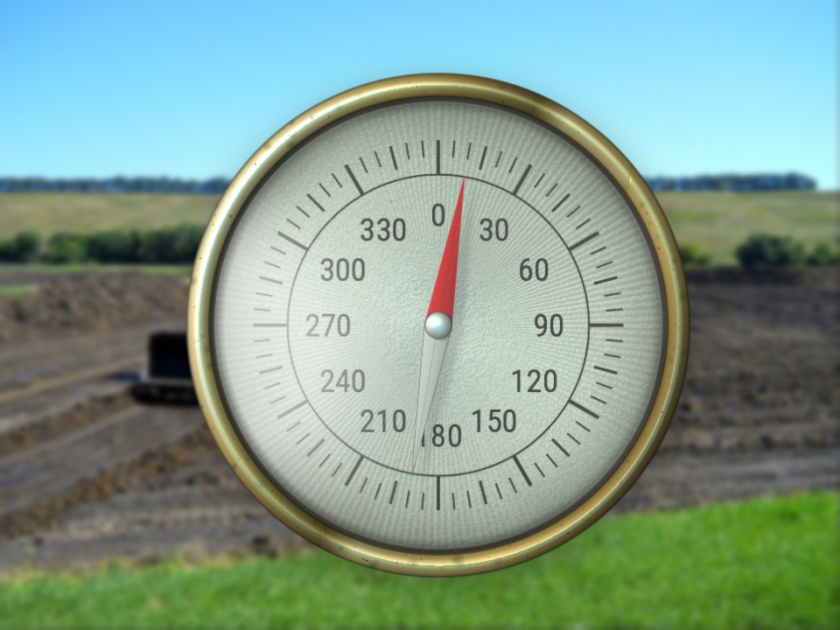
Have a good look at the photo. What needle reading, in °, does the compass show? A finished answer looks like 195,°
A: 10,°
